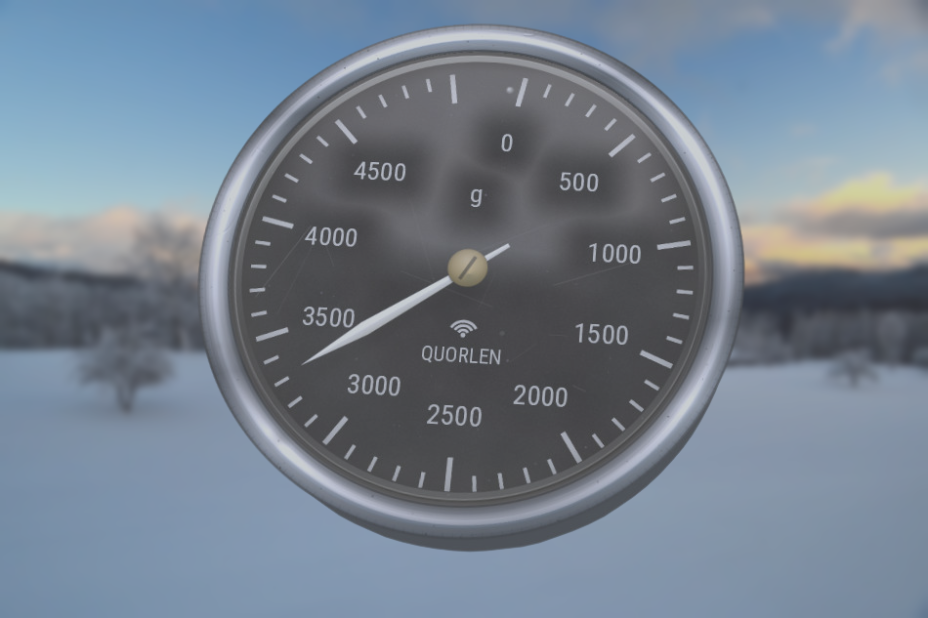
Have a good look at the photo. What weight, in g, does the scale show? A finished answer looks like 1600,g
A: 3300,g
